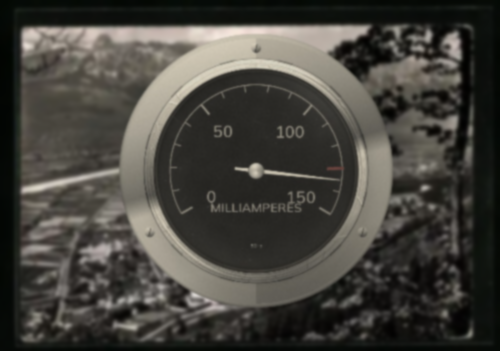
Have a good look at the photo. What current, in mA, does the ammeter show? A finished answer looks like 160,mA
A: 135,mA
